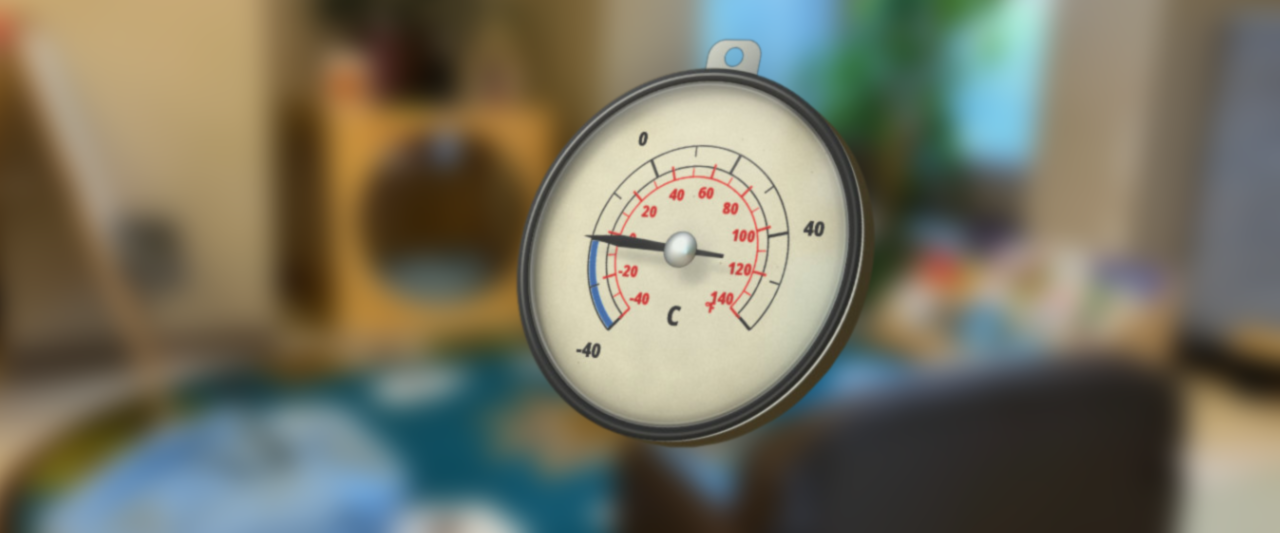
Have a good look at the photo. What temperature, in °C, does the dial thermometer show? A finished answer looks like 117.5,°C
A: -20,°C
